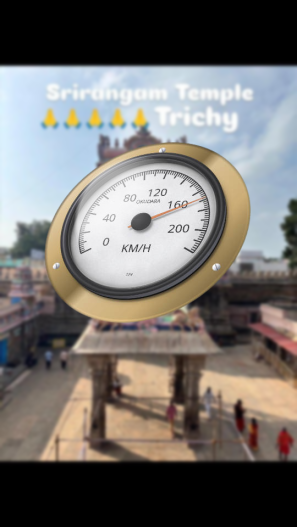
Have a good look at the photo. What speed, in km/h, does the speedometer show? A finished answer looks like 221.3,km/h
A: 170,km/h
